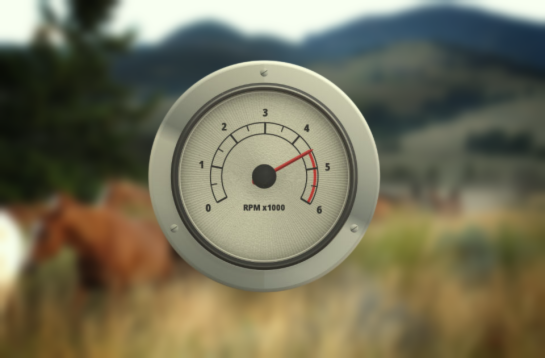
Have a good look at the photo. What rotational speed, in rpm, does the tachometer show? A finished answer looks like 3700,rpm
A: 4500,rpm
